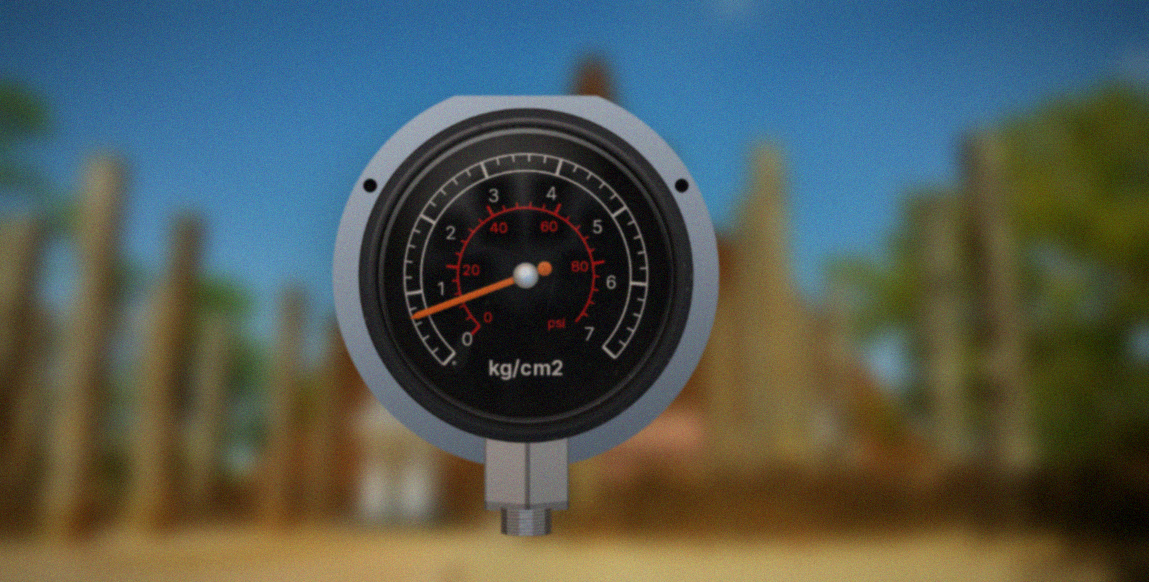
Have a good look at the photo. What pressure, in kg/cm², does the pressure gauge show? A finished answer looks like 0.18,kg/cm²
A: 0.7,kg/cm²
